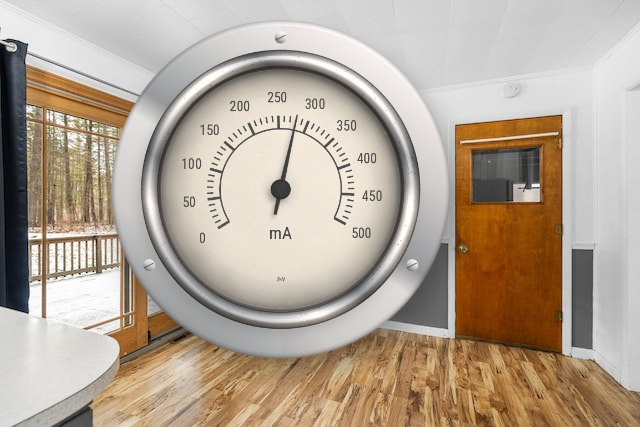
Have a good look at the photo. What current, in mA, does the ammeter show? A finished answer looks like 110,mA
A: 280,mA
